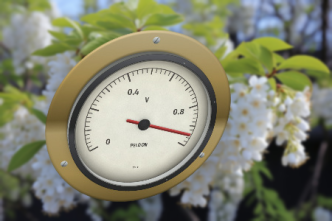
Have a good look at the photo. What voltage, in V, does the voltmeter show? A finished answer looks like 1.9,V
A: 0.94,V
